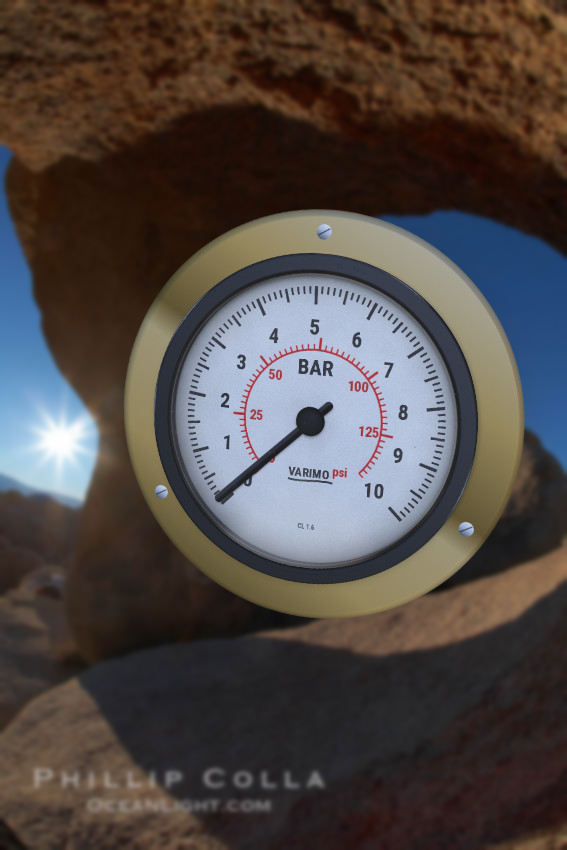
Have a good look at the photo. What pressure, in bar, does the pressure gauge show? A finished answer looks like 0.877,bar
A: 0.1,bar
